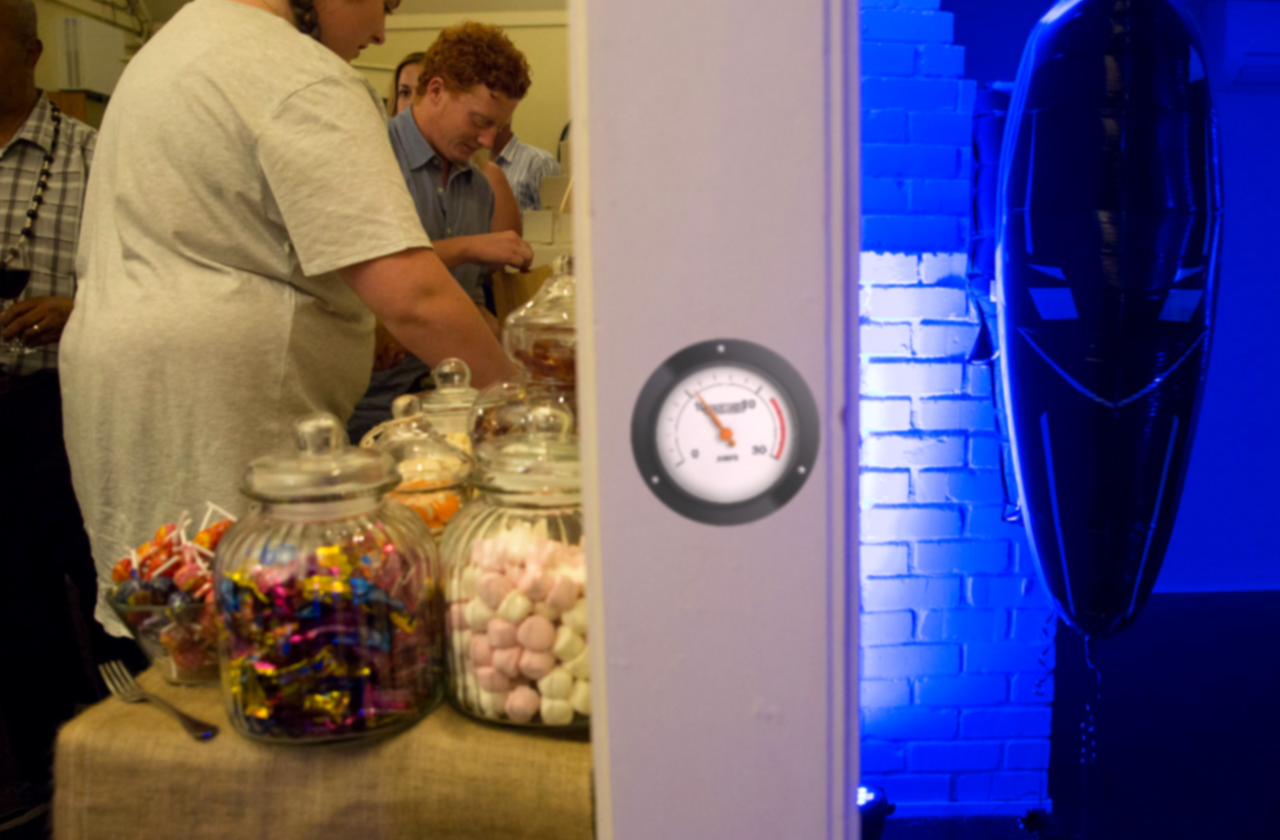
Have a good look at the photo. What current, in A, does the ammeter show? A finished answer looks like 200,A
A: 11,A
